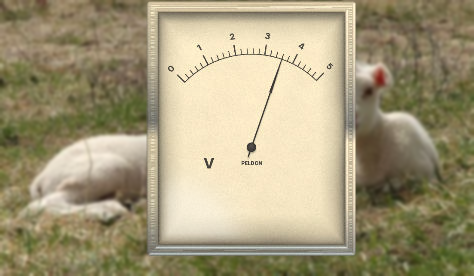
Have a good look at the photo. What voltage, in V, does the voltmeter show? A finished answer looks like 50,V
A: 3.6,V
